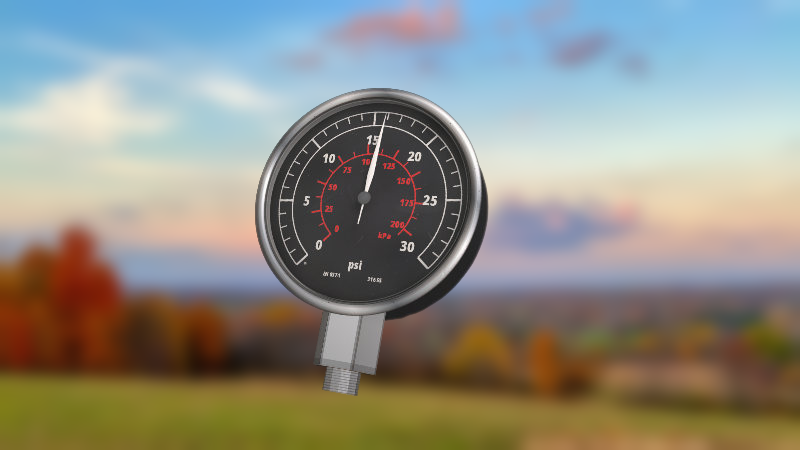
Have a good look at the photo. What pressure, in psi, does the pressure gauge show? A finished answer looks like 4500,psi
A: 16,psi
